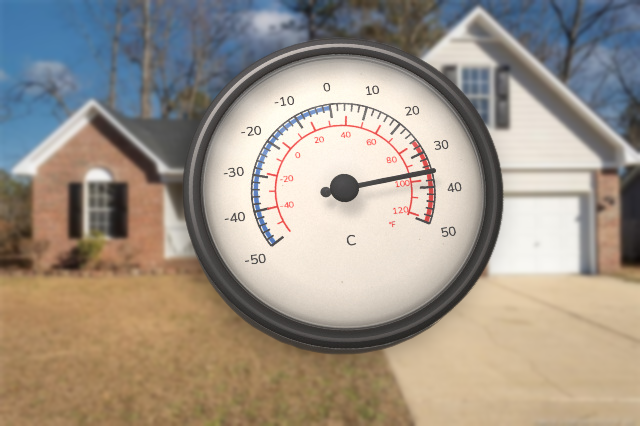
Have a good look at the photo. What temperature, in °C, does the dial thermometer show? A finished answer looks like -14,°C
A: 36,°C
